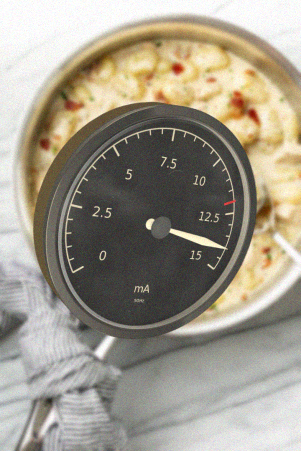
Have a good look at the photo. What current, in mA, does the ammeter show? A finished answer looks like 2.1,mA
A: 14,mA
